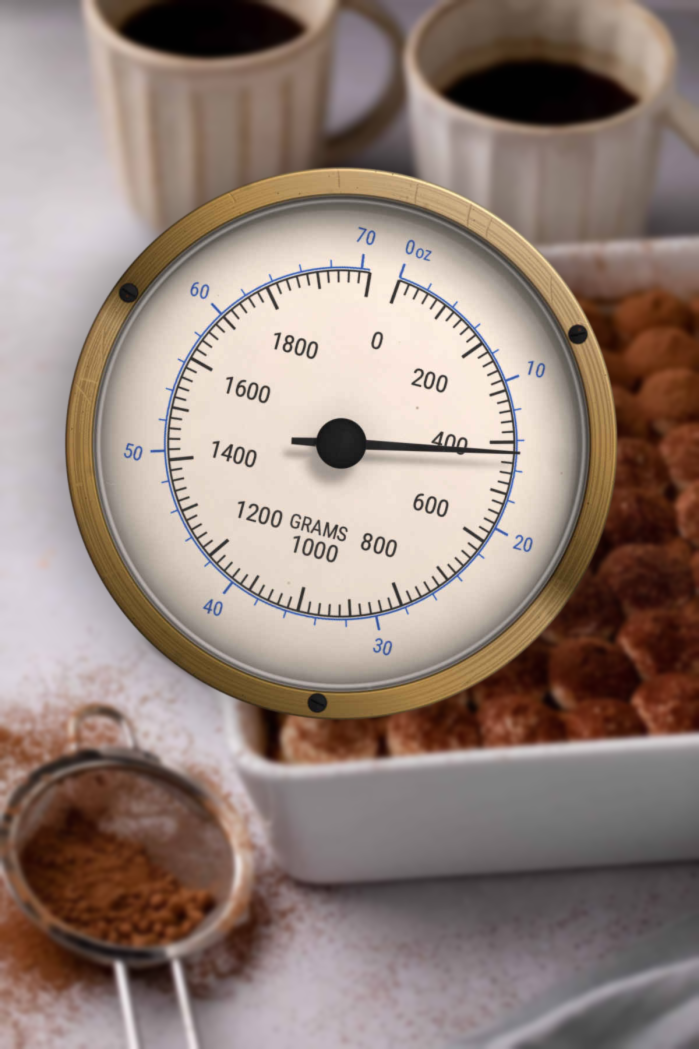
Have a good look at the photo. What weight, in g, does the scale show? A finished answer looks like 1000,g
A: 420,g
